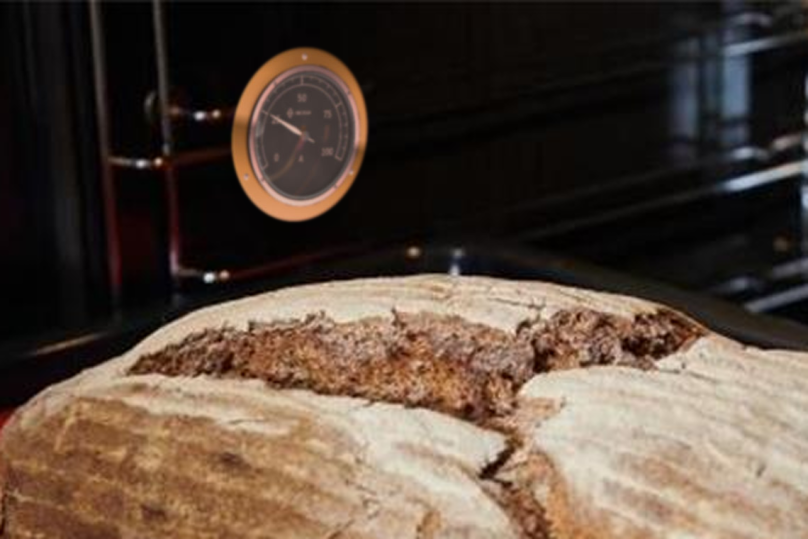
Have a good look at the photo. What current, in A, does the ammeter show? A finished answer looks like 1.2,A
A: 25,A
